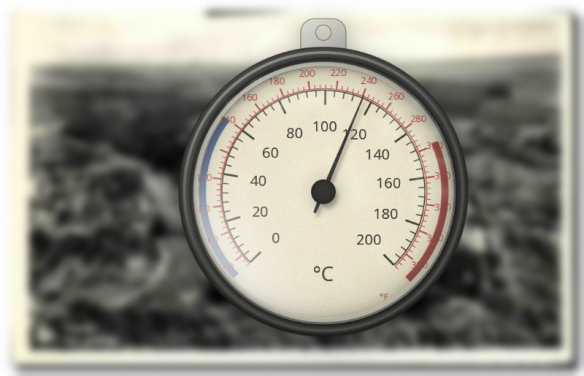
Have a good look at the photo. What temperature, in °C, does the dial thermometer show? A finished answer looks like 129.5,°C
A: 116,°C
